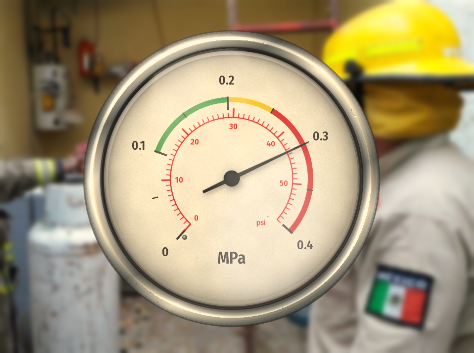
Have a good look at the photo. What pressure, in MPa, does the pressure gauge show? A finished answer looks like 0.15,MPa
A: 0.3,MPa
